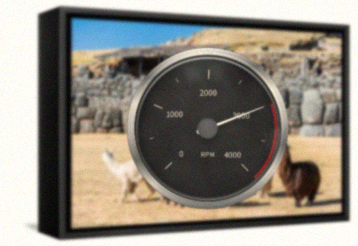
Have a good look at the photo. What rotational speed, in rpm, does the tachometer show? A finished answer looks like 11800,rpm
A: 3000,rpm
